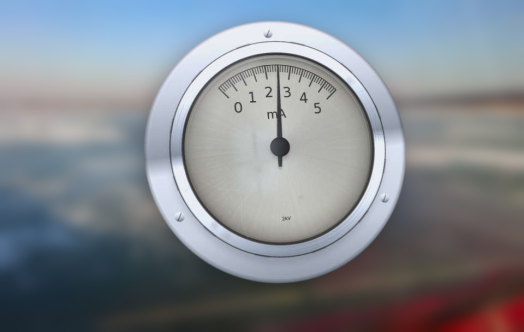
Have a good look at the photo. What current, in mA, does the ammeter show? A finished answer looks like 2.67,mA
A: 2.5,mA
